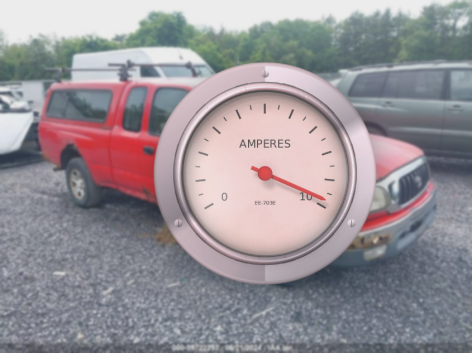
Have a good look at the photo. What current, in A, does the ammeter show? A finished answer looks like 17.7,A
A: 9.75,A
